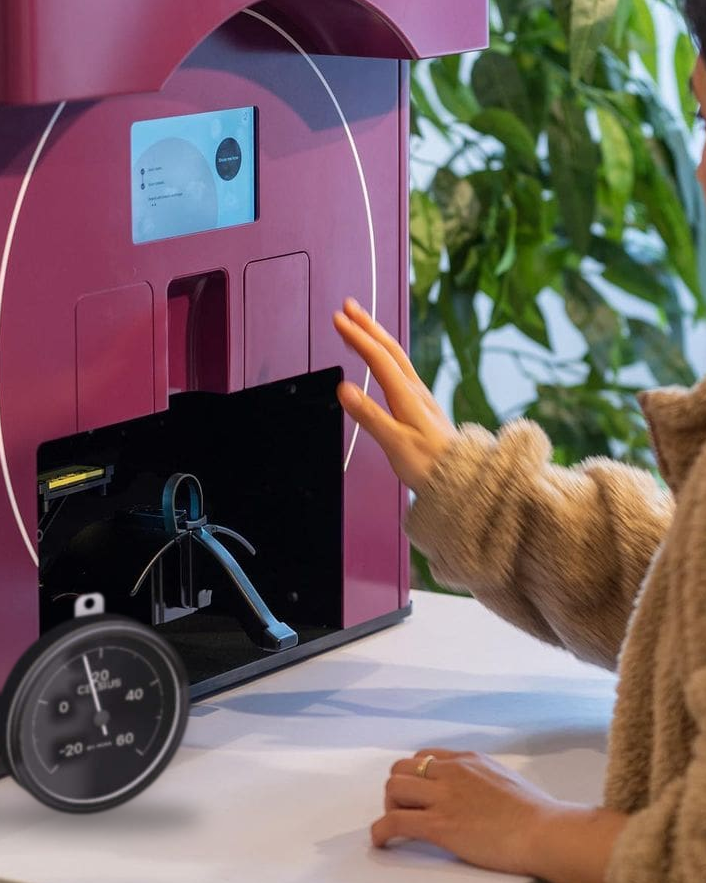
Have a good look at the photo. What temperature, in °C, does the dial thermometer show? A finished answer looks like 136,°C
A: 15,°C
